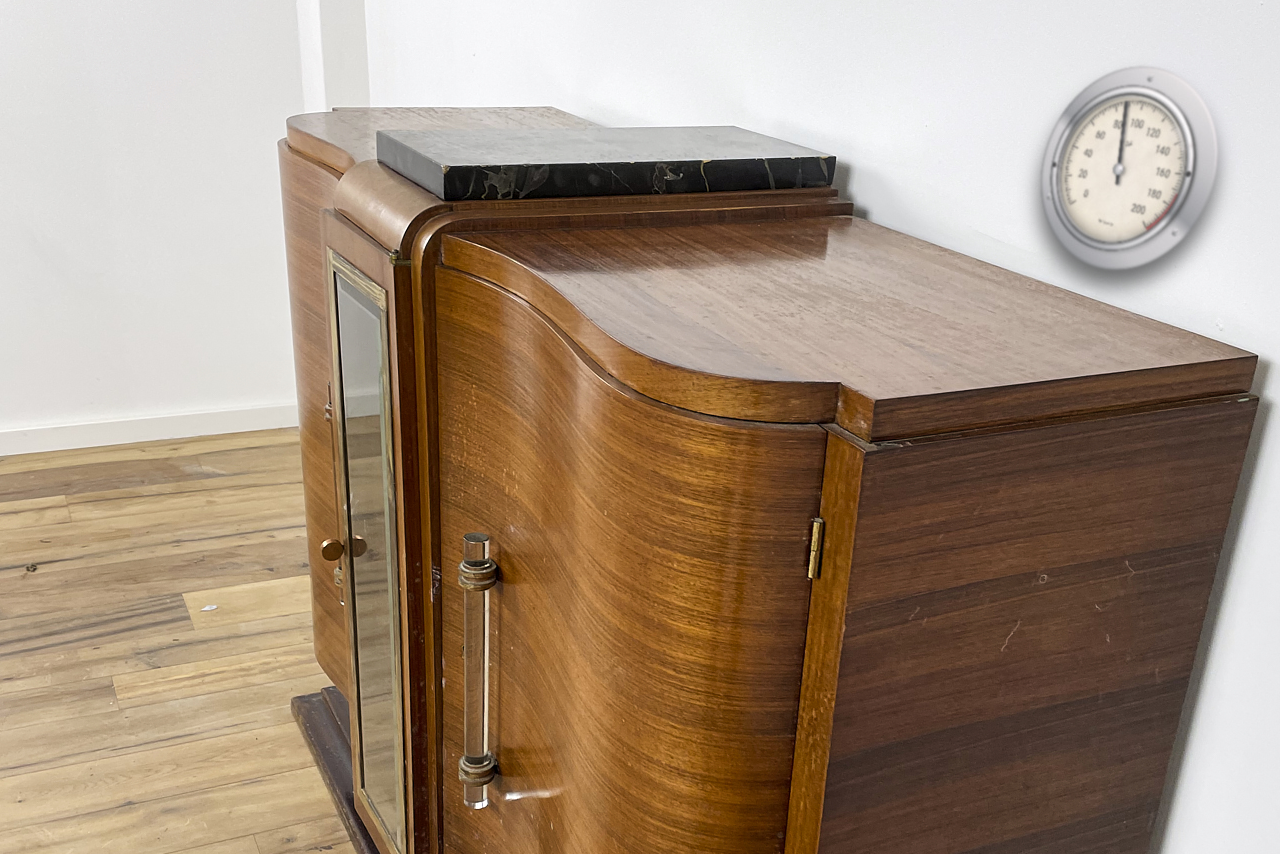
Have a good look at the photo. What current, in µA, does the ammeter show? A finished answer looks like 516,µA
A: 90,µA
